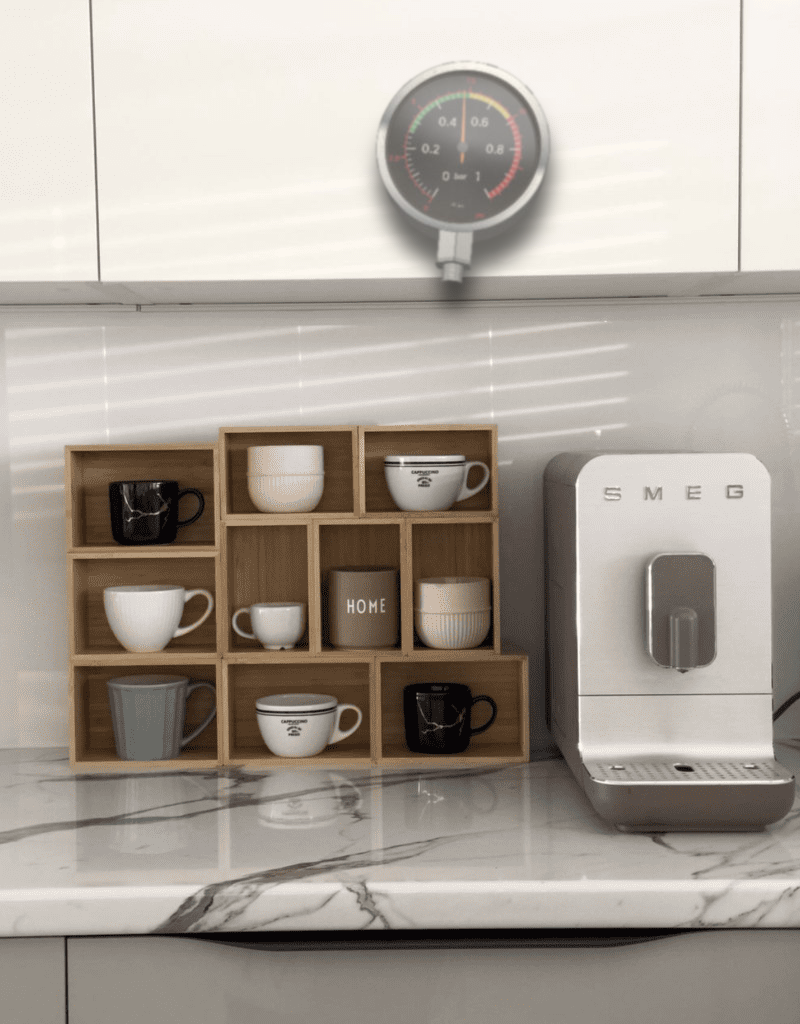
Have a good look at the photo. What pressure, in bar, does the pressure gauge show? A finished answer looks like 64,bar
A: 0.5,bar
